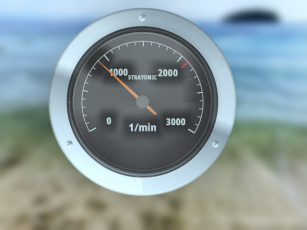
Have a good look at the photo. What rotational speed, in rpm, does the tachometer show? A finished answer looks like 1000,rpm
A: 900,rpm
